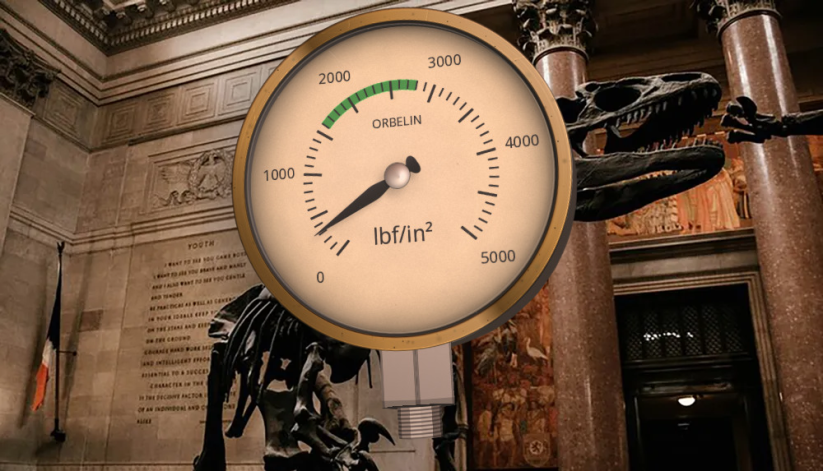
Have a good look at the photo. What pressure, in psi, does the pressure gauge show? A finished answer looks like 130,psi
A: 300,psi
